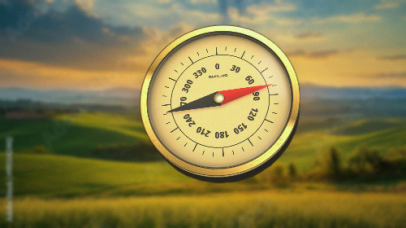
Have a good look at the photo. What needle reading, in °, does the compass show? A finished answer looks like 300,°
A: 80,°
